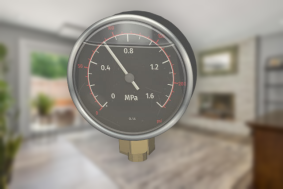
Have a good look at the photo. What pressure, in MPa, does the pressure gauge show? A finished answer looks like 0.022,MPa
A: 0.6,MPa
